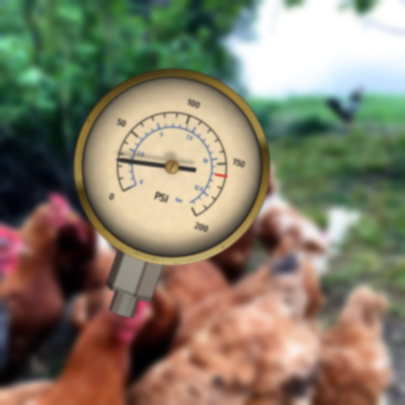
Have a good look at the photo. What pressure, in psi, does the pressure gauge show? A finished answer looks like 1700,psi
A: 25,psi
